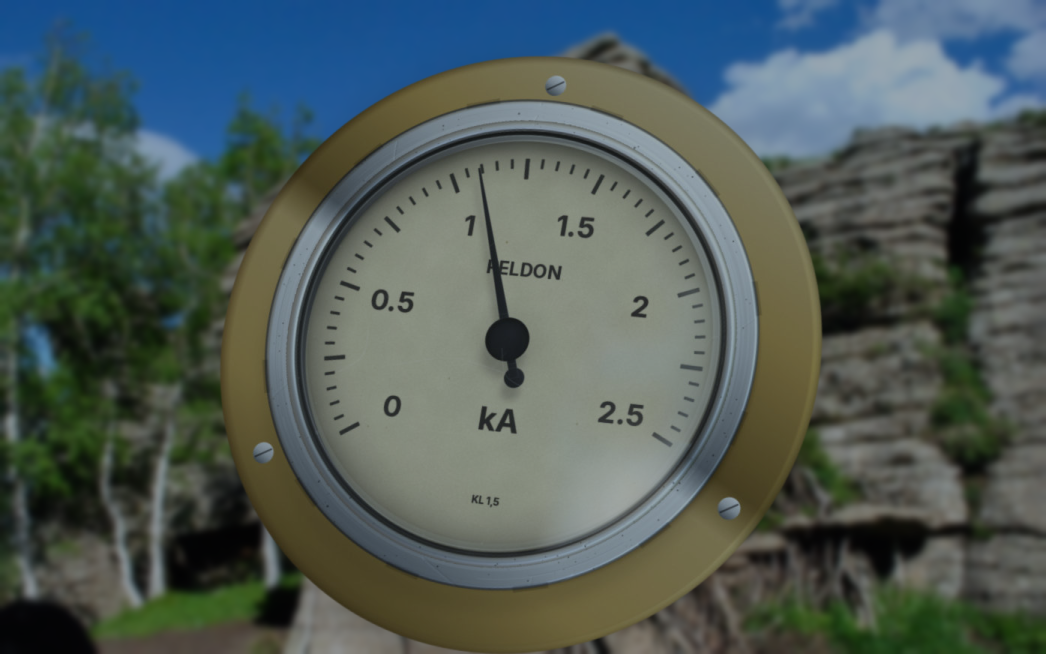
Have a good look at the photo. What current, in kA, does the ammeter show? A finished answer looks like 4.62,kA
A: 1.1,kA
